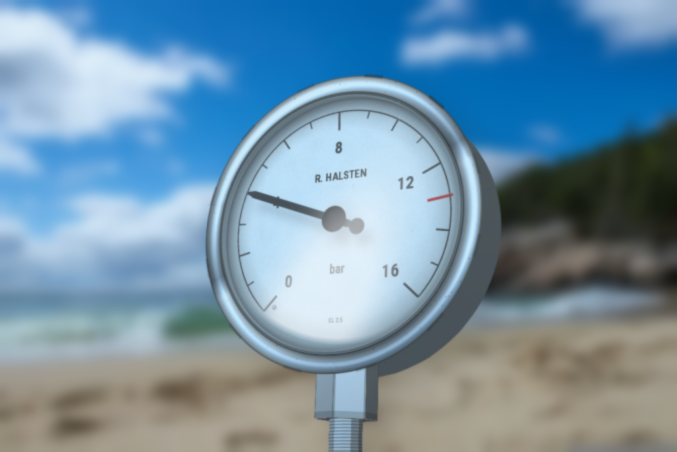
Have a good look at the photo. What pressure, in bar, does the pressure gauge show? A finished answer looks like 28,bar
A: 4,bar
